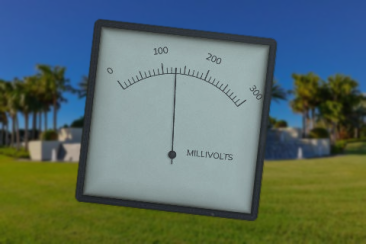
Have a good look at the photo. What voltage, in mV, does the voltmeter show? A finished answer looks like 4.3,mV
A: 130,mV
